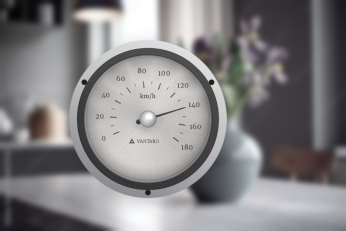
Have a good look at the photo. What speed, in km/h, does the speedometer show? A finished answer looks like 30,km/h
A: 140,km/h
